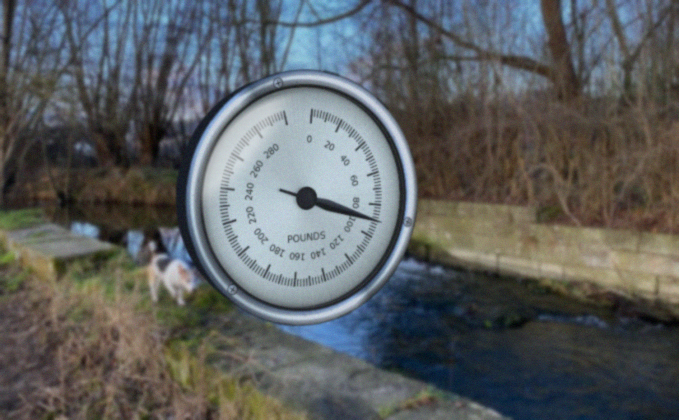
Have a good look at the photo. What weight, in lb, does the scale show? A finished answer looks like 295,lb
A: 90,lb
